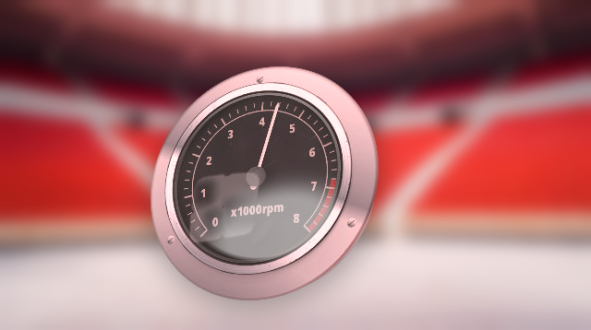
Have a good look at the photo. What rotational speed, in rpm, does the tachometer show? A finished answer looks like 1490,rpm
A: 4400,rpm
